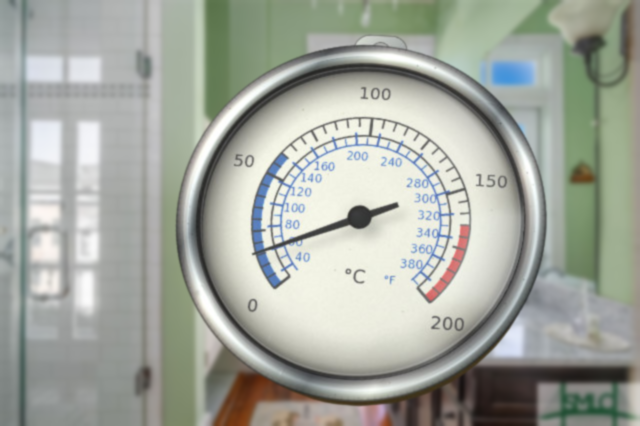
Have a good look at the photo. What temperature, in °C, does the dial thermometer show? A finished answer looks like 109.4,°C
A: 15,°C
